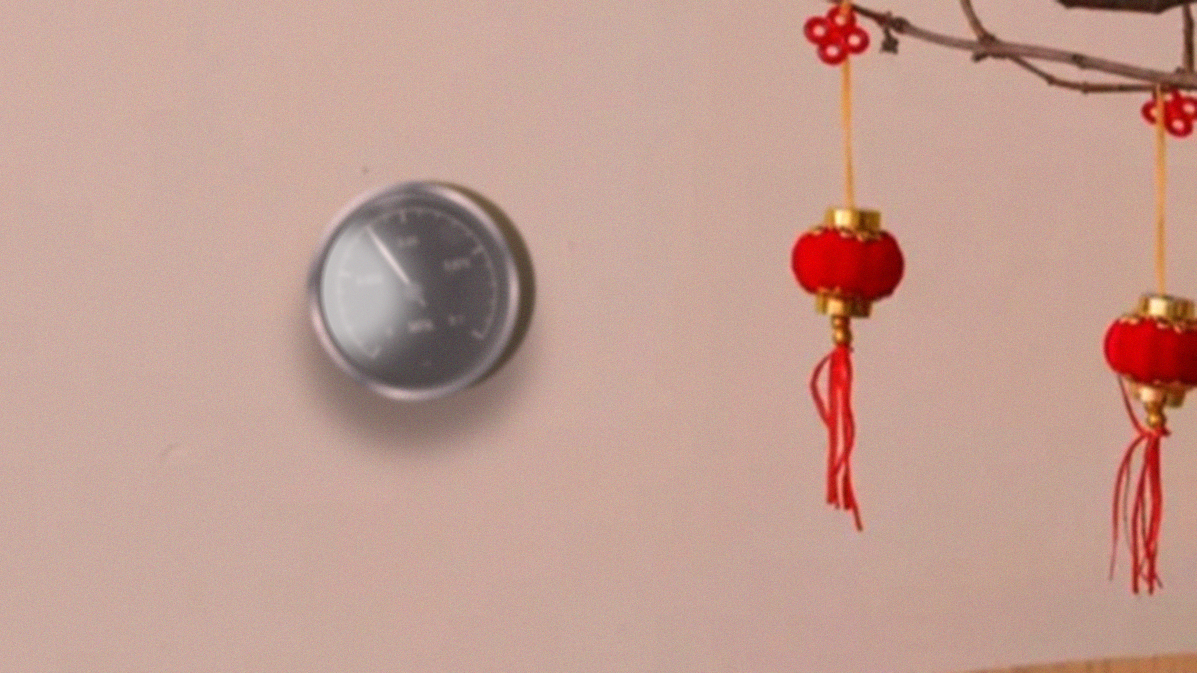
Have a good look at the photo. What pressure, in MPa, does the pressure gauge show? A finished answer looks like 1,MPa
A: 0.04,MPa
